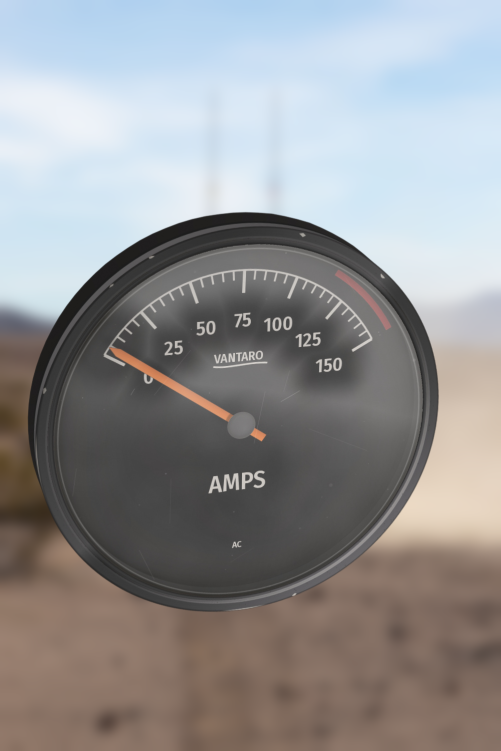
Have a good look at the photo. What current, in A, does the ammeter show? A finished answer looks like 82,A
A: 5,A
